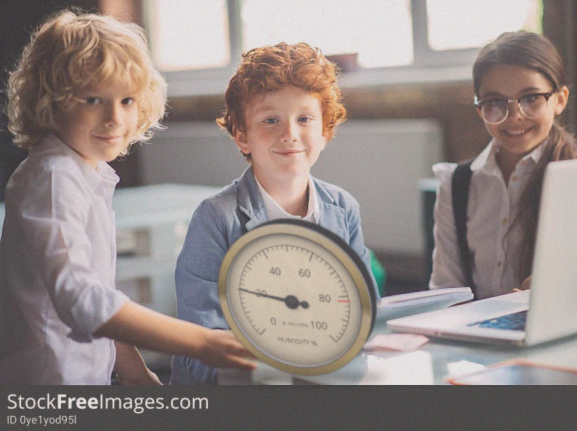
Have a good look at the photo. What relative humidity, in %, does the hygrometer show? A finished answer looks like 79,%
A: 20,%
